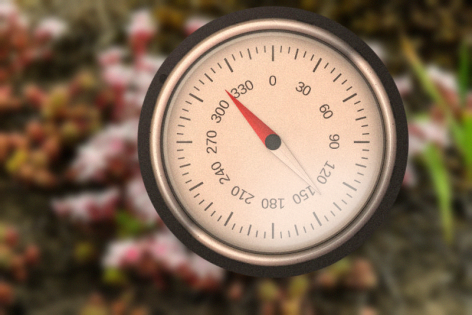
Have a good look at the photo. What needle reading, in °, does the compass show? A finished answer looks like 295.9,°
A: 317.5,°
